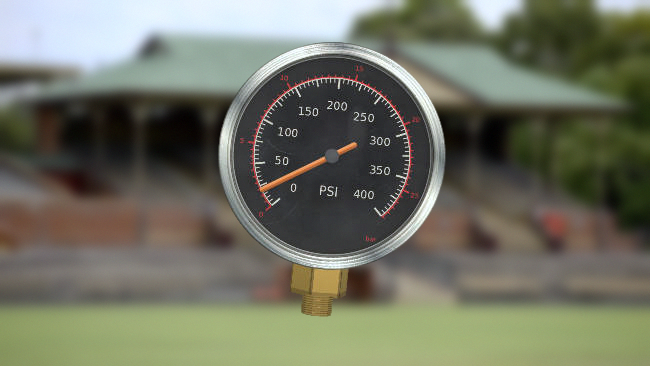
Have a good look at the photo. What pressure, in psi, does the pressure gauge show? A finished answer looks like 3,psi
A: 20,psi
